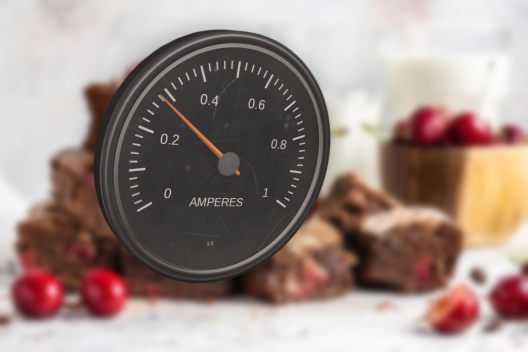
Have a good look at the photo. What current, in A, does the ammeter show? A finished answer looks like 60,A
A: 0.28,A
